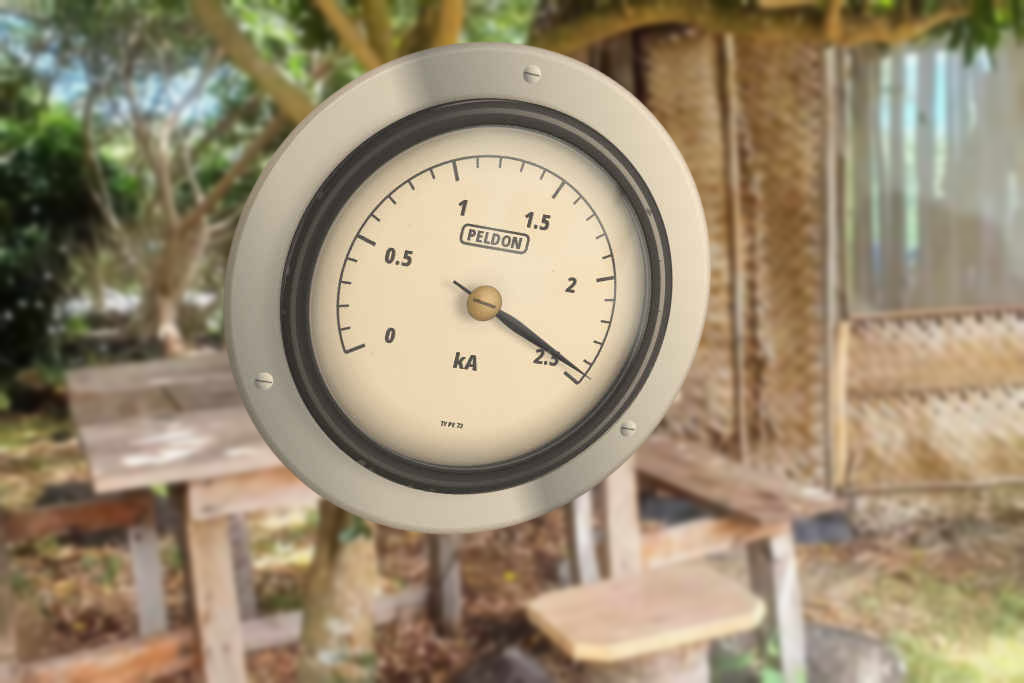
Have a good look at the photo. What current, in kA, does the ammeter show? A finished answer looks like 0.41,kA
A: 2.45,kA
